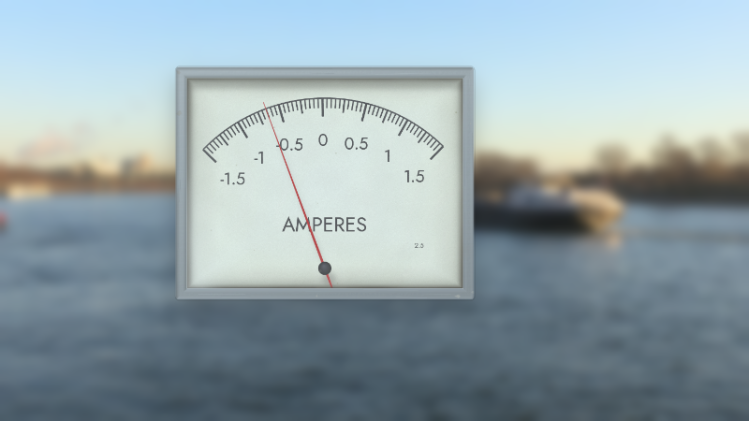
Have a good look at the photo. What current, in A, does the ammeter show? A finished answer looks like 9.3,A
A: -0.65,A
